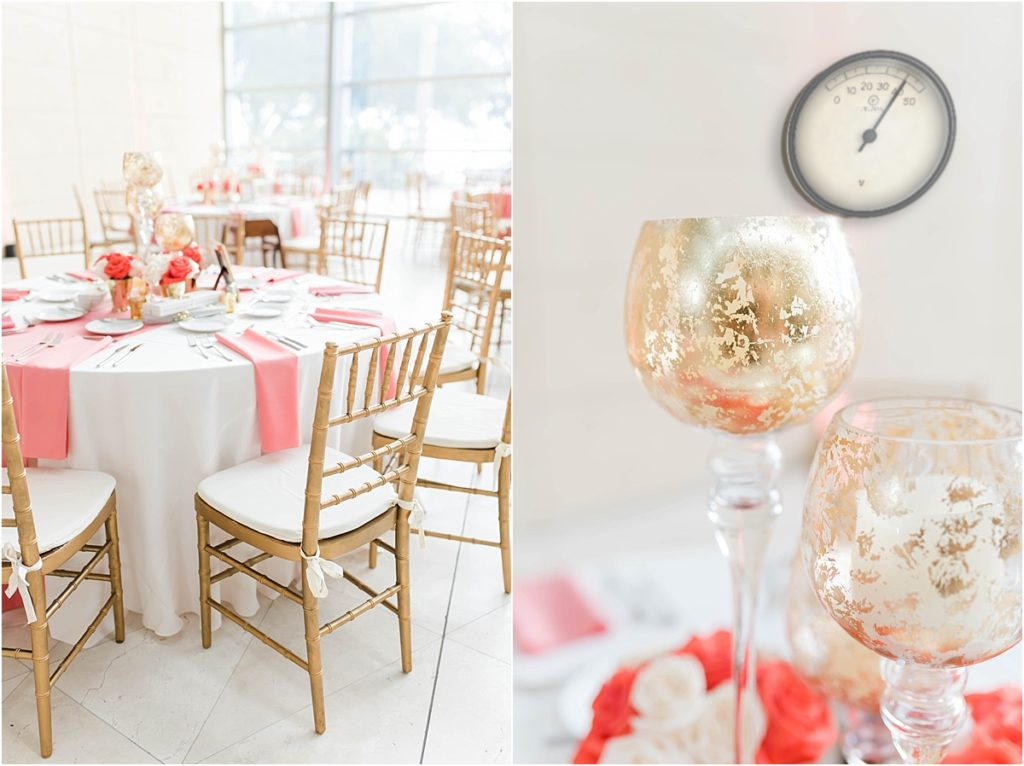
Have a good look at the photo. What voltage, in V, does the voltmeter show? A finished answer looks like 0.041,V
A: 40,V
